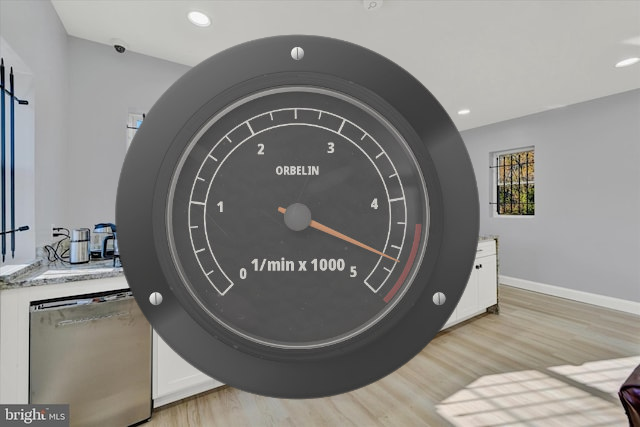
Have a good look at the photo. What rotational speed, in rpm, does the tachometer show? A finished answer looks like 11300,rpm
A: 4625,rpm
